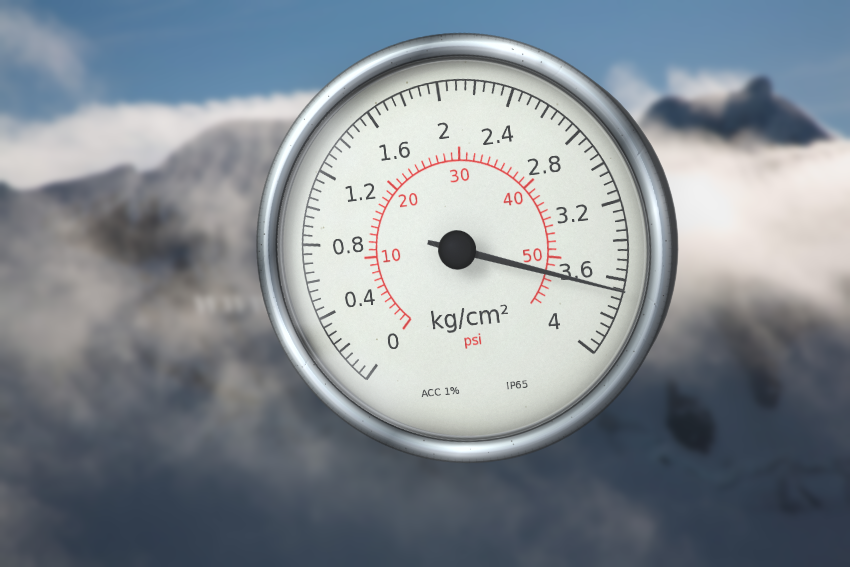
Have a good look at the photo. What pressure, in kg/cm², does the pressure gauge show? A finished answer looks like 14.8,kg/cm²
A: 3.65,kg/cm²
